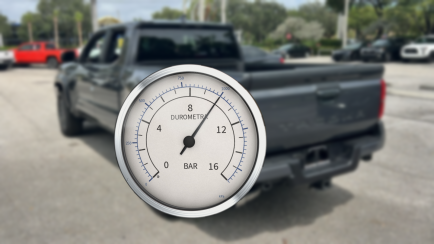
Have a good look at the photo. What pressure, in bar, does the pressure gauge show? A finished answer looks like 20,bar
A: 10,bar
